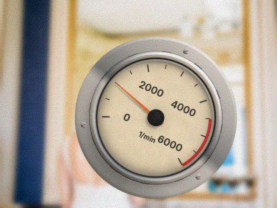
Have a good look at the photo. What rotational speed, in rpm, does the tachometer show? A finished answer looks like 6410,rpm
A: 1000,rpm
